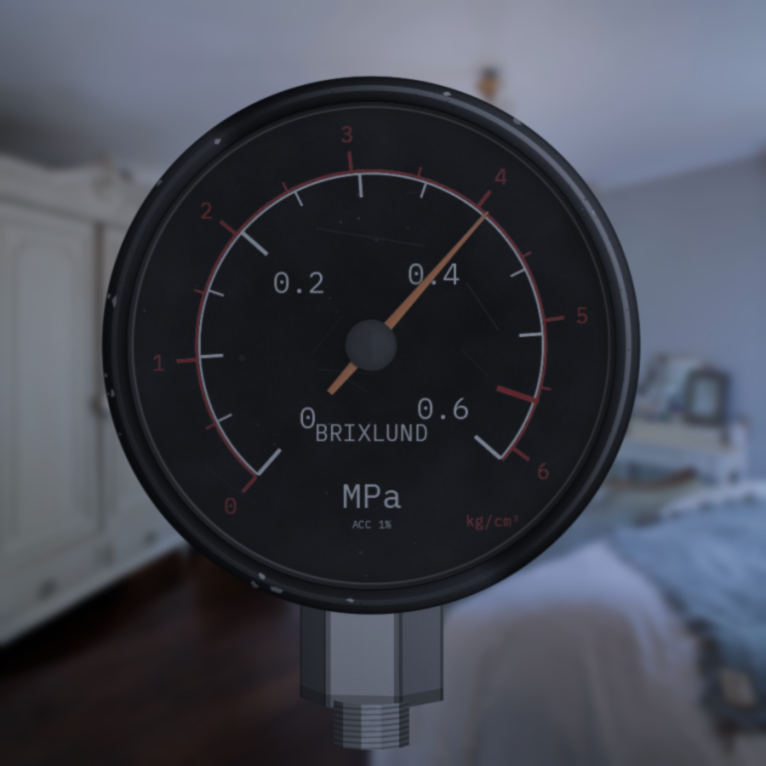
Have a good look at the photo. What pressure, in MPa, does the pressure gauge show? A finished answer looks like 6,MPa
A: 0.4,MPa
